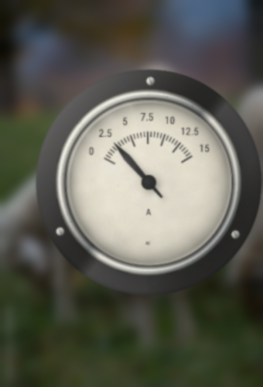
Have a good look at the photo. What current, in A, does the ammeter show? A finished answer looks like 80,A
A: 2.5,A
